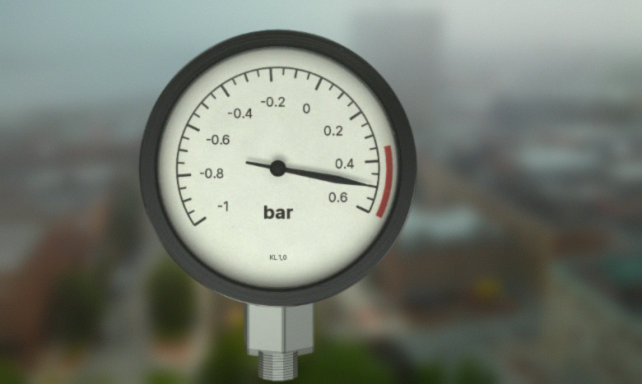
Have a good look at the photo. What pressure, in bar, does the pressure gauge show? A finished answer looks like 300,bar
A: 0.5,bar
